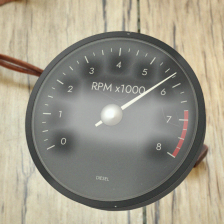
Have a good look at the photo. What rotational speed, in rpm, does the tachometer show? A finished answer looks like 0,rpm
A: 5750,rpm
